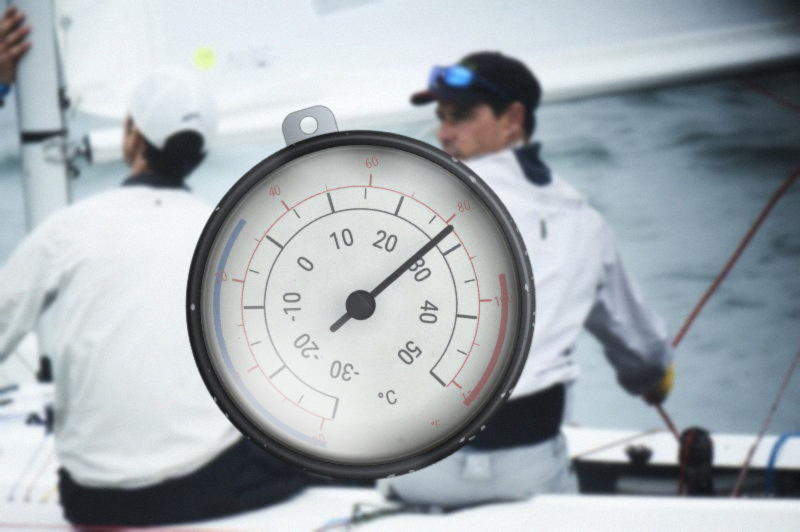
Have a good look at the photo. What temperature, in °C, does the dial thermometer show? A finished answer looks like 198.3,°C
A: 27.5,°C
